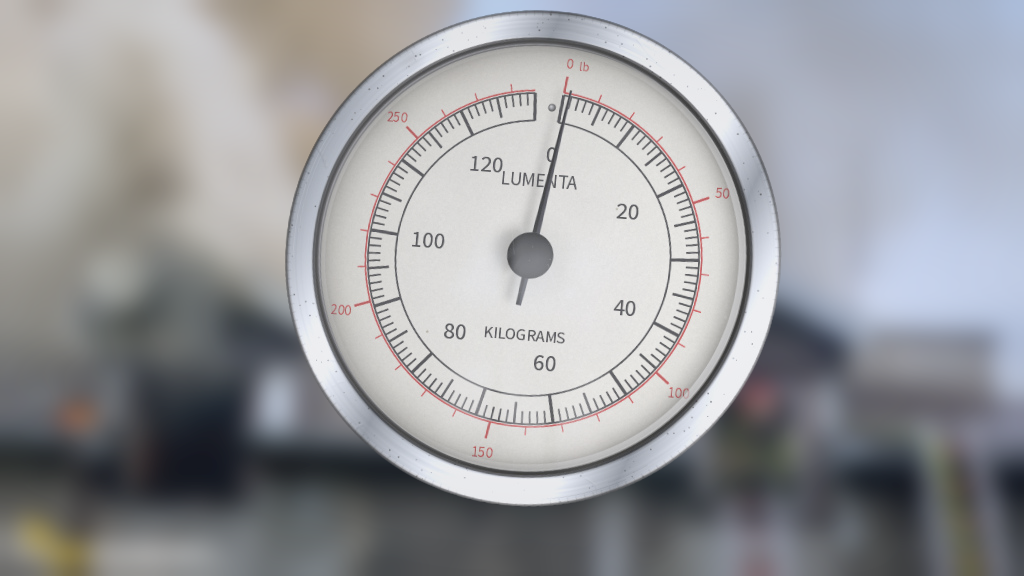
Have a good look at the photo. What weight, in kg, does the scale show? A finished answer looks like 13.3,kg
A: 1,kg
